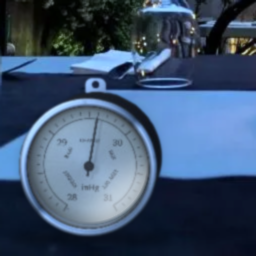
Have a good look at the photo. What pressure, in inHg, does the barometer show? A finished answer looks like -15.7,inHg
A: 29.6,inHg
